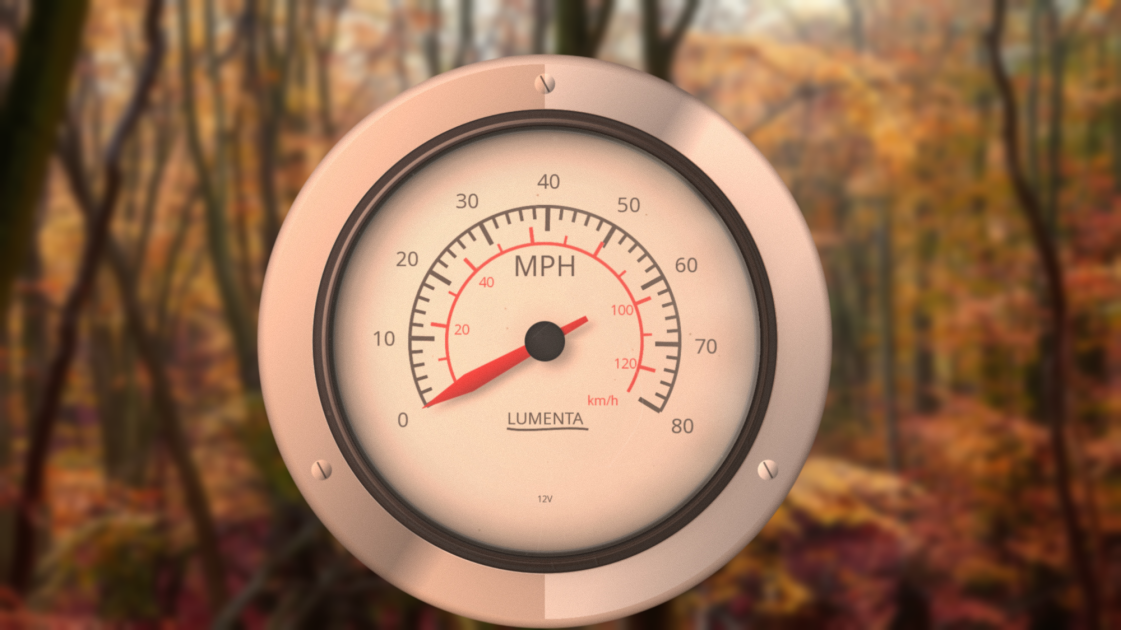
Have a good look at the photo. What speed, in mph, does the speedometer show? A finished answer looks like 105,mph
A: 0,mph
